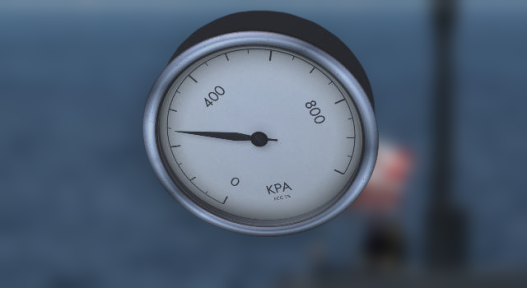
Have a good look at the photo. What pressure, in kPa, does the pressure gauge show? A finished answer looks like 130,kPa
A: 250,kPa
